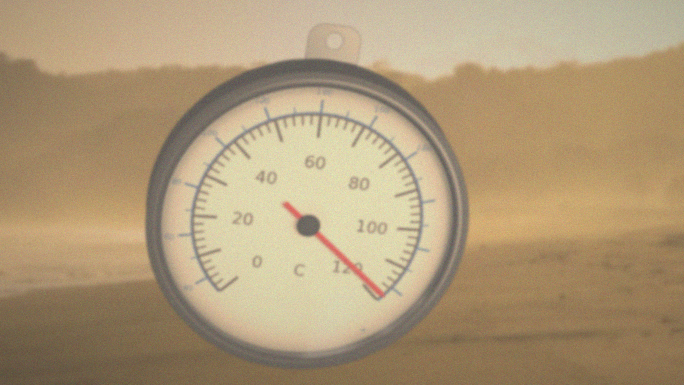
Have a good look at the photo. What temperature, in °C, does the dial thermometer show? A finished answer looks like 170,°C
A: 118,°C
